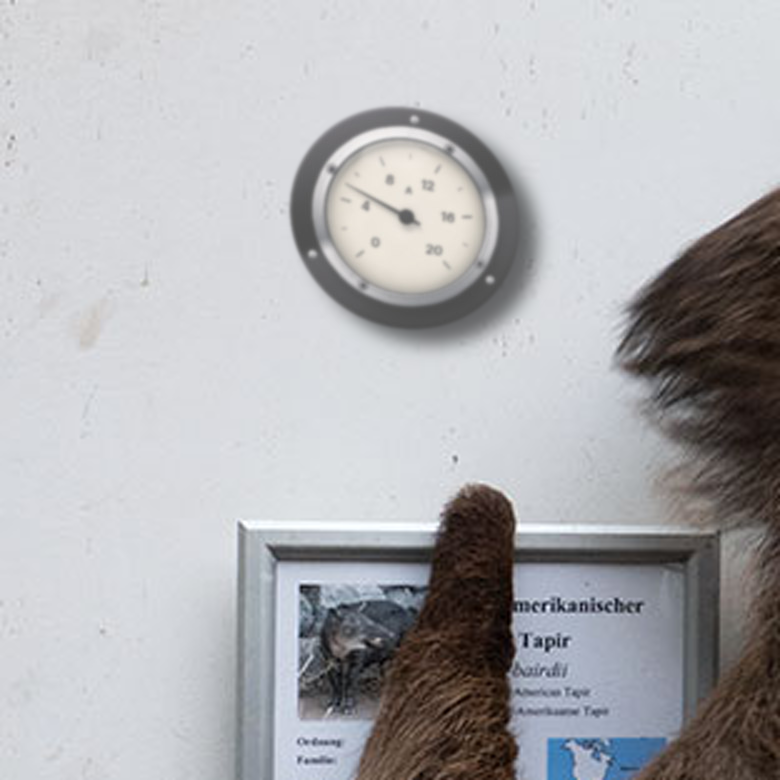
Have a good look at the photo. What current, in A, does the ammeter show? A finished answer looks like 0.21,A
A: 5,A
